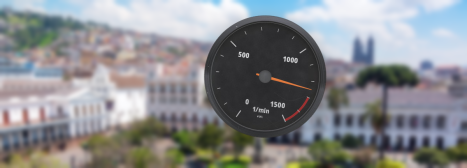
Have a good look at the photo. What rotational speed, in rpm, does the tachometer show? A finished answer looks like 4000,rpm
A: 1250,rpm
